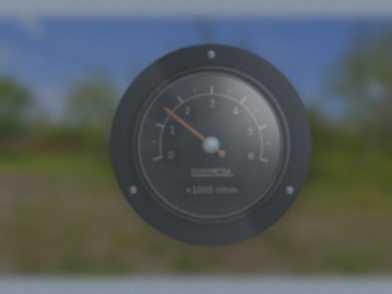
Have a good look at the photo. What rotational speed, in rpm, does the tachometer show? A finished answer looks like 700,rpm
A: 1500,rpm
